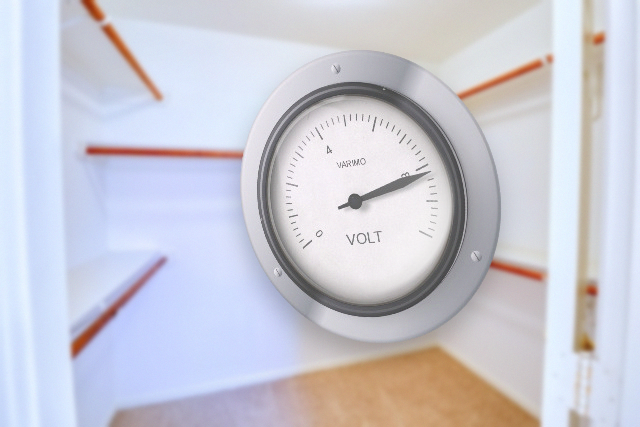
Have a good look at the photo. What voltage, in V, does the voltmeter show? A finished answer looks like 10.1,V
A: 8.2,V
